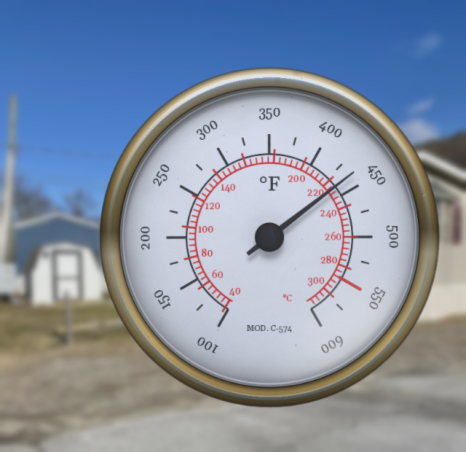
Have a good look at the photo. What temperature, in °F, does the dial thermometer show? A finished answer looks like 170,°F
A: 437.5,°F
